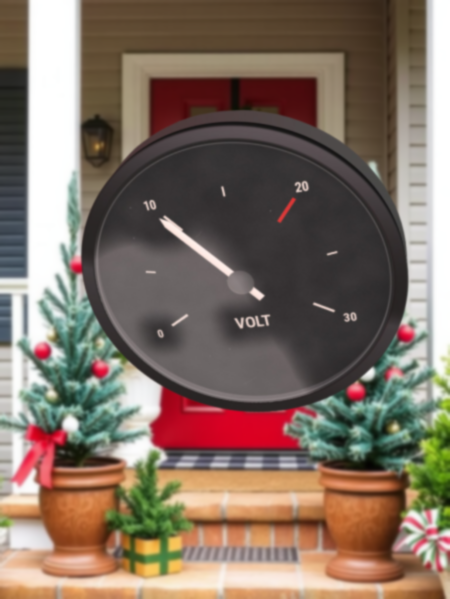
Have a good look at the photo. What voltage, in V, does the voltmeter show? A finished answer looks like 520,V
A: 10,V
